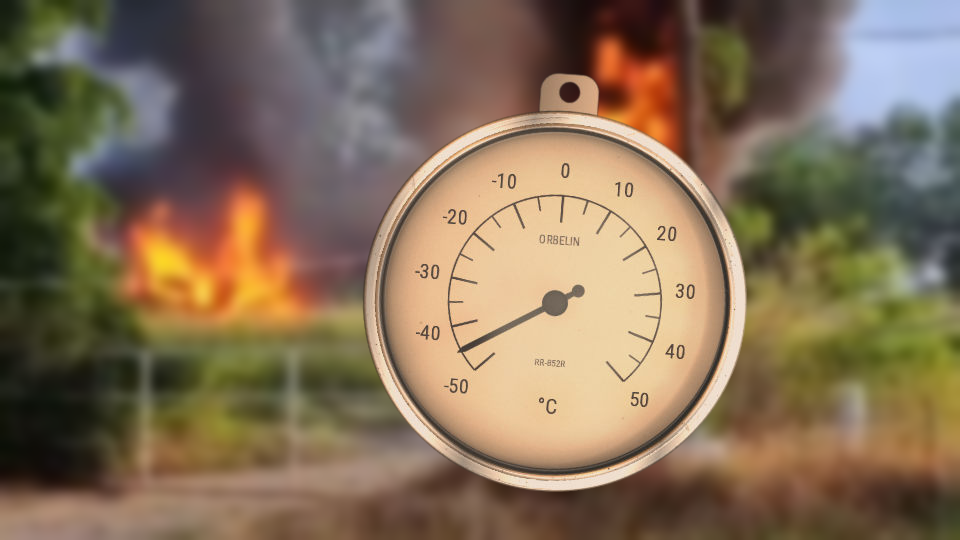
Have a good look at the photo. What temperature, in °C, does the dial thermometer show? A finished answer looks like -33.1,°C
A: -45,°C
